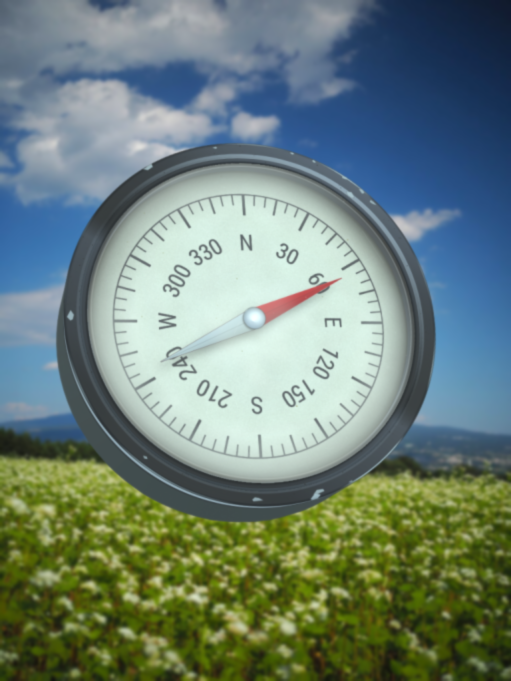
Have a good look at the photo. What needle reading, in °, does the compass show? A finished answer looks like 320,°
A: 65,°
